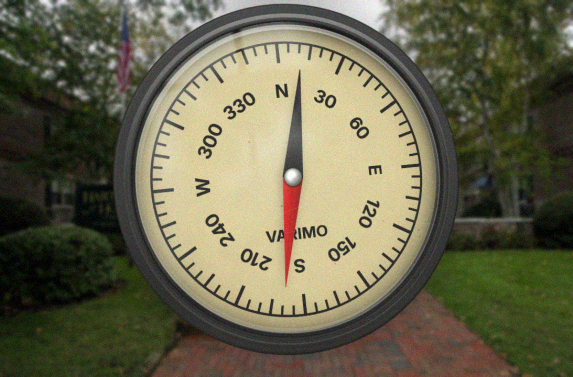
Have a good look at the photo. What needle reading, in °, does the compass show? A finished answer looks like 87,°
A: 190,°
